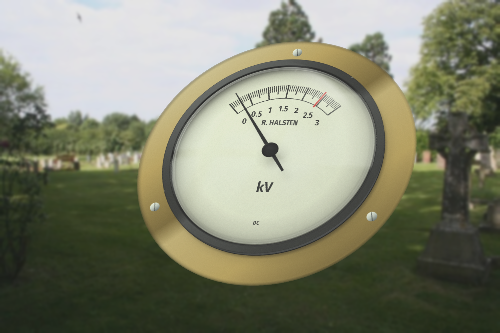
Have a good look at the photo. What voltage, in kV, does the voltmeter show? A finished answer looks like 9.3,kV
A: 0.25,kV
